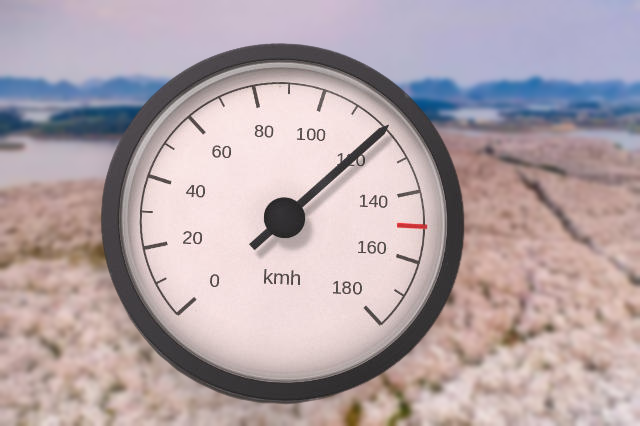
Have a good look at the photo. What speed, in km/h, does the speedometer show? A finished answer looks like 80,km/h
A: 120,km/h
